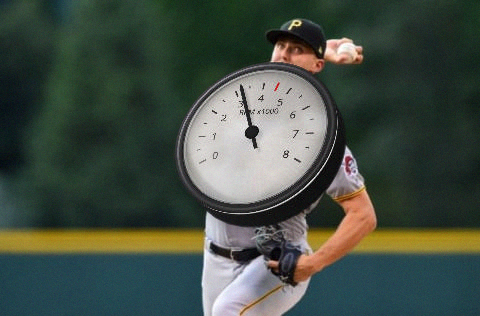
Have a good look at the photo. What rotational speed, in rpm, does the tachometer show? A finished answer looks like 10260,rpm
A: 3250,rpm
